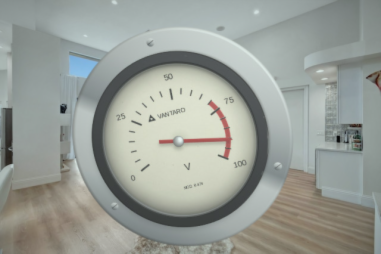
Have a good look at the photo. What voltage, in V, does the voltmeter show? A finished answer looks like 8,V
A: 90,V
